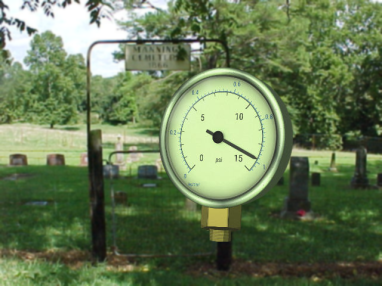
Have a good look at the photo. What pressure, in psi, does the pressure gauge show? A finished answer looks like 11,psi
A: 14,psi
